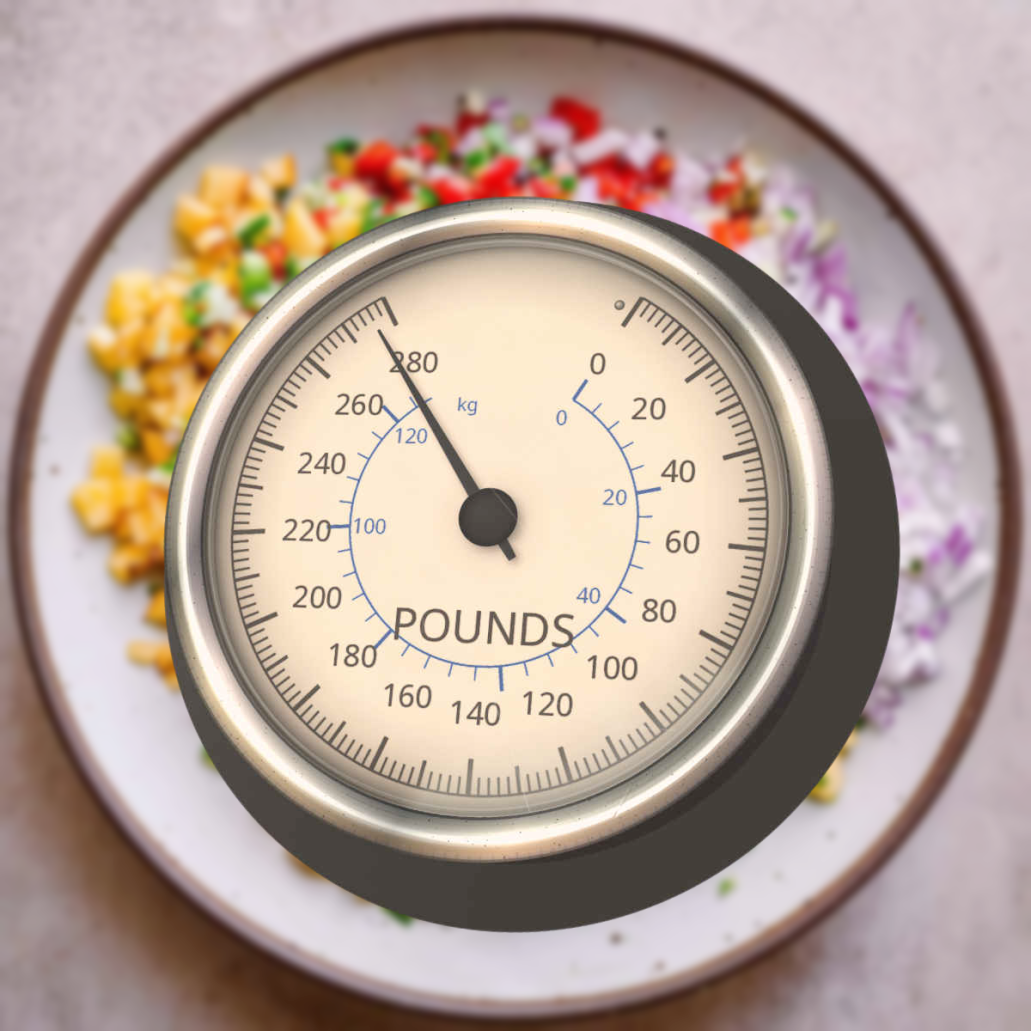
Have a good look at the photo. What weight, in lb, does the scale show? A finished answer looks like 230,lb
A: 276,lb
